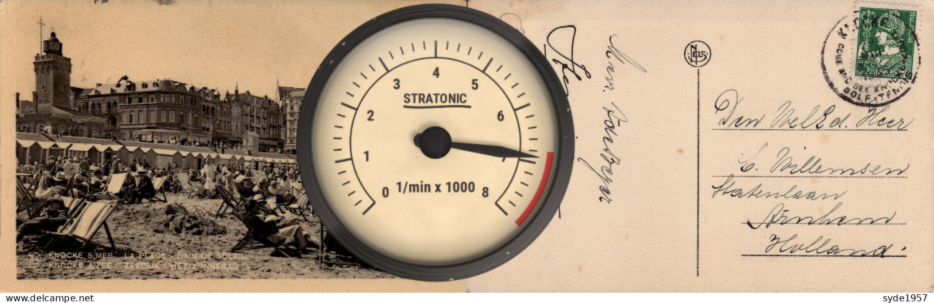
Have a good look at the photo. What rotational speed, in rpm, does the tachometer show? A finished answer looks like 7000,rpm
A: 6900,rpm
